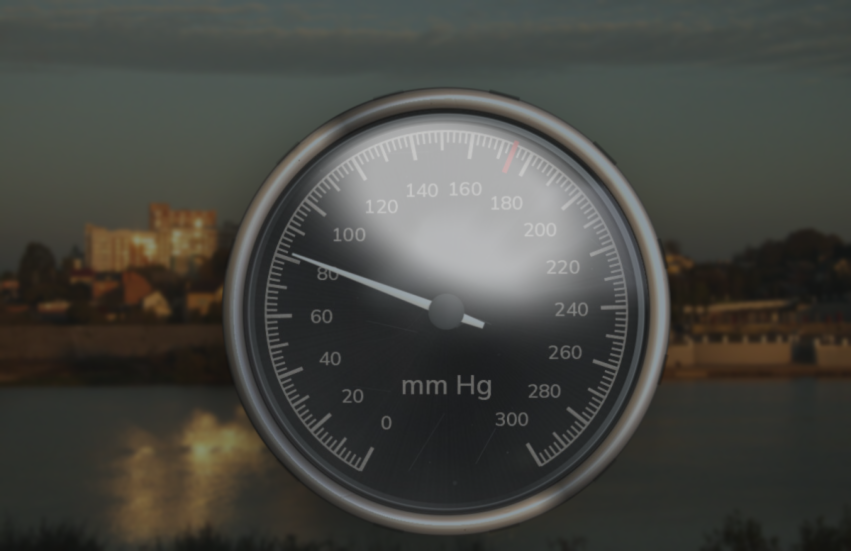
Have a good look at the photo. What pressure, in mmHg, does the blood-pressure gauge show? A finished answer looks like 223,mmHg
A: 82,mmHg
